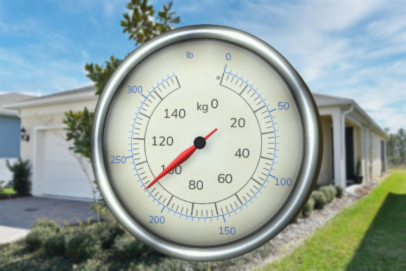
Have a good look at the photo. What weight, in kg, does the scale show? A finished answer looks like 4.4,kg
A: 100,kg
